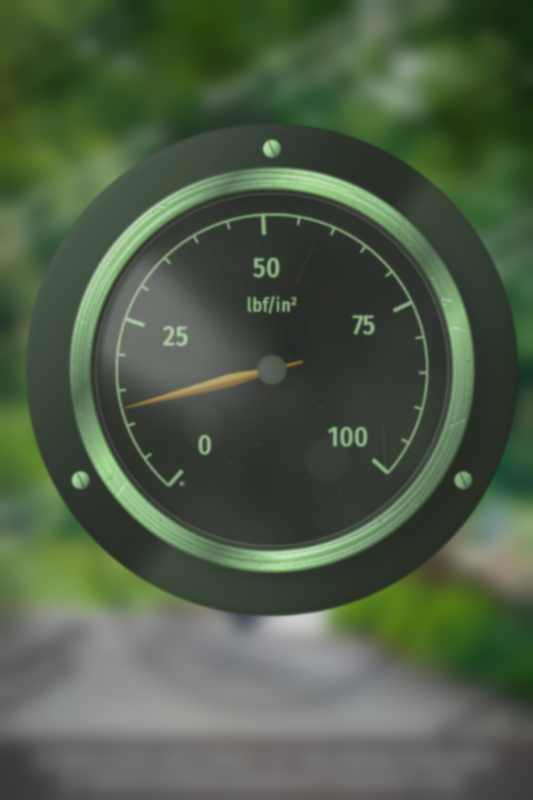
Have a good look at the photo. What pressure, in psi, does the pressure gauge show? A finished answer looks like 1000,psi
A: 12.5,psi
